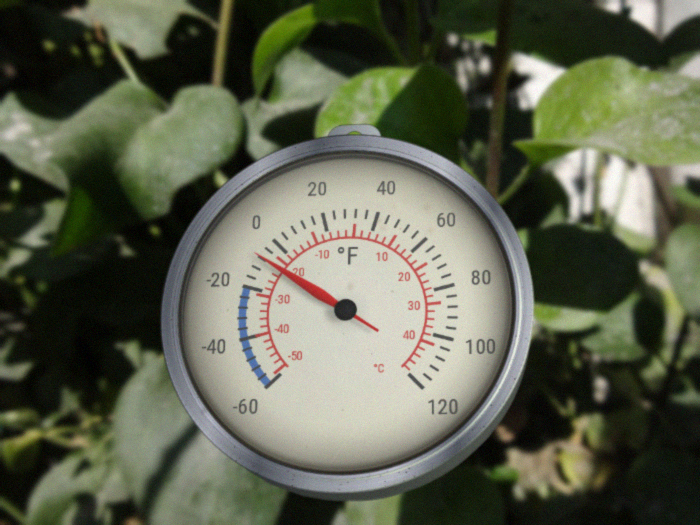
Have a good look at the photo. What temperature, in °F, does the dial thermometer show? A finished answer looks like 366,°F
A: -8,°F
